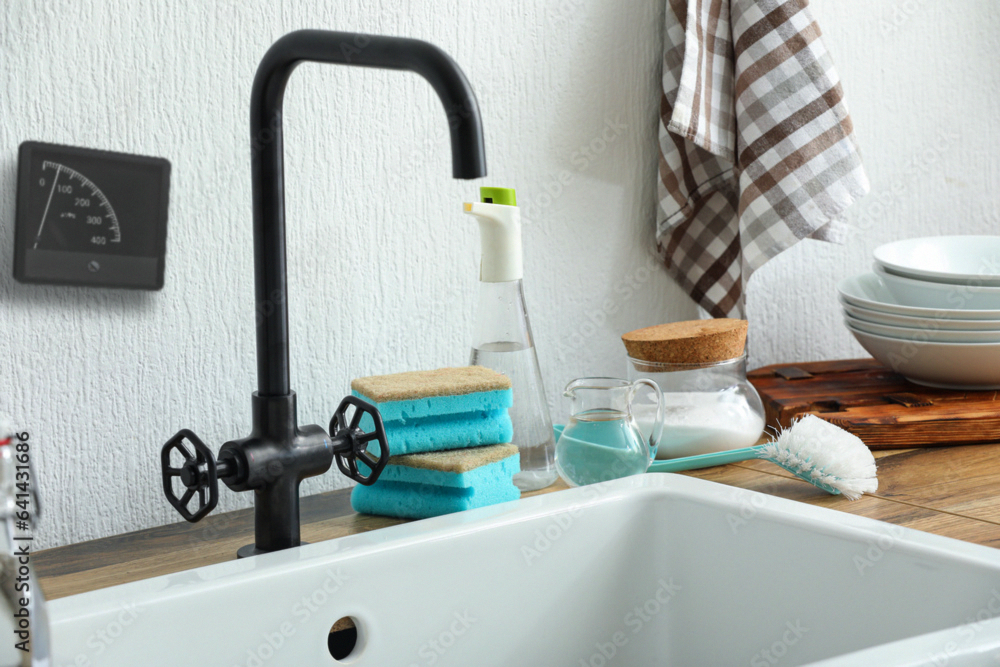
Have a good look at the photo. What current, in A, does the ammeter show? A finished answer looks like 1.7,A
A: 50,A
